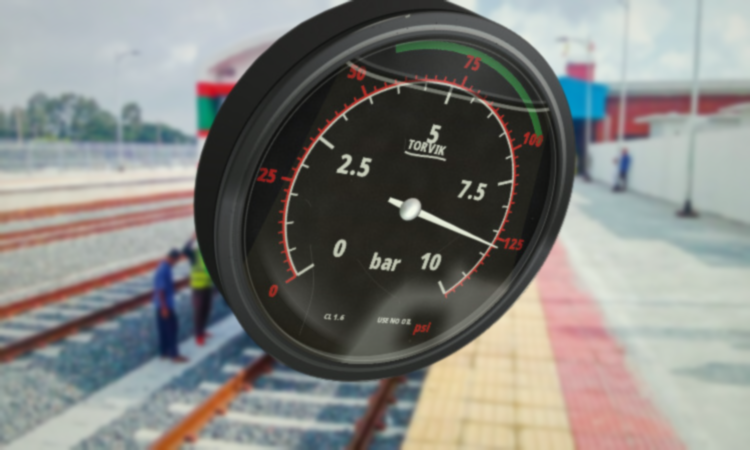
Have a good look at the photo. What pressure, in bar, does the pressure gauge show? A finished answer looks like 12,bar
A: 8.75,bar
